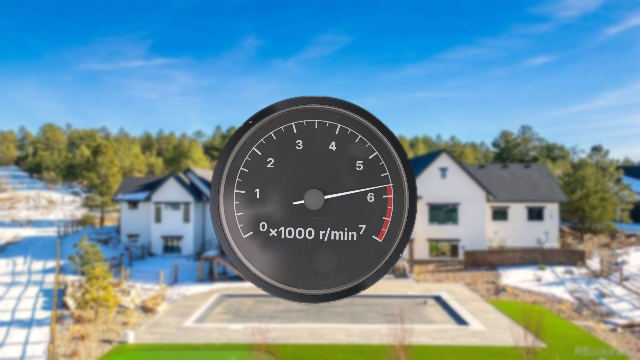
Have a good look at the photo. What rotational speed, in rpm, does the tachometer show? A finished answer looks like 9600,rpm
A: 5750,rpm
